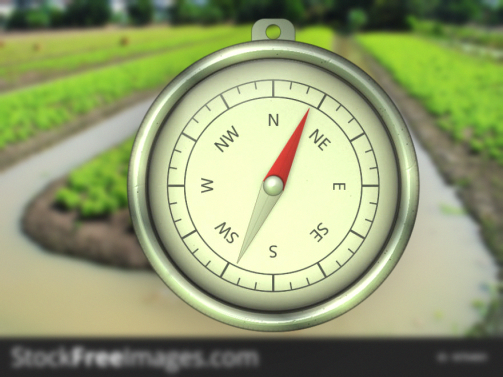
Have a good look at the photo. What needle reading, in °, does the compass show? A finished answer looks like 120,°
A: 25,°
